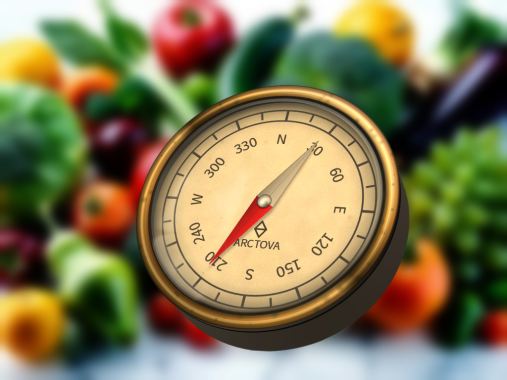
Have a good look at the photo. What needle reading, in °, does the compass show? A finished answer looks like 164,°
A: 210,°
